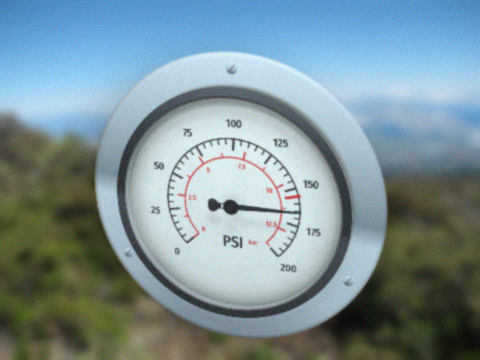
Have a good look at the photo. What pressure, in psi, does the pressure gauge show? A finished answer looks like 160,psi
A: 165,psi
